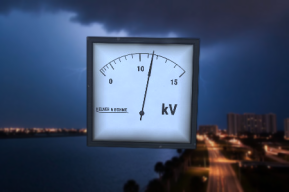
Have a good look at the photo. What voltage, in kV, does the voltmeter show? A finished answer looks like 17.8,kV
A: 11.5,kV
